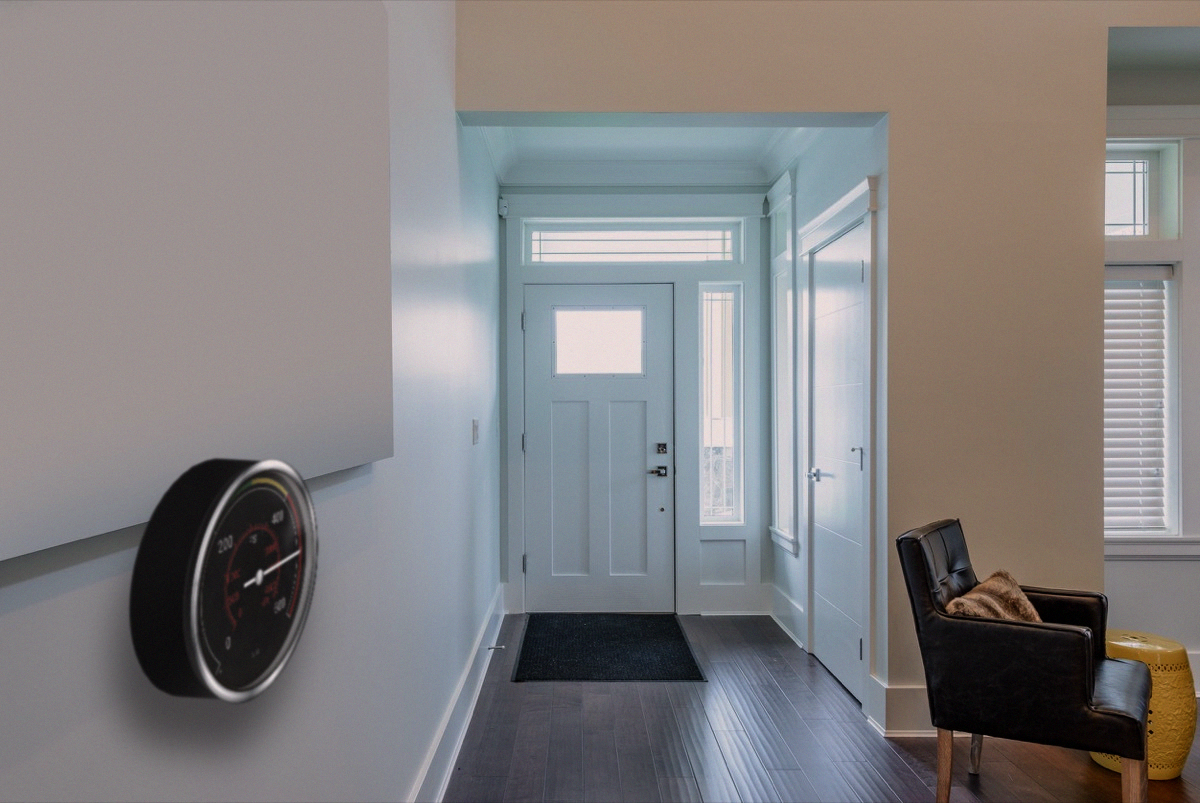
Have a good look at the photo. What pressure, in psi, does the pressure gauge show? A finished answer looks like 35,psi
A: 500,psi
